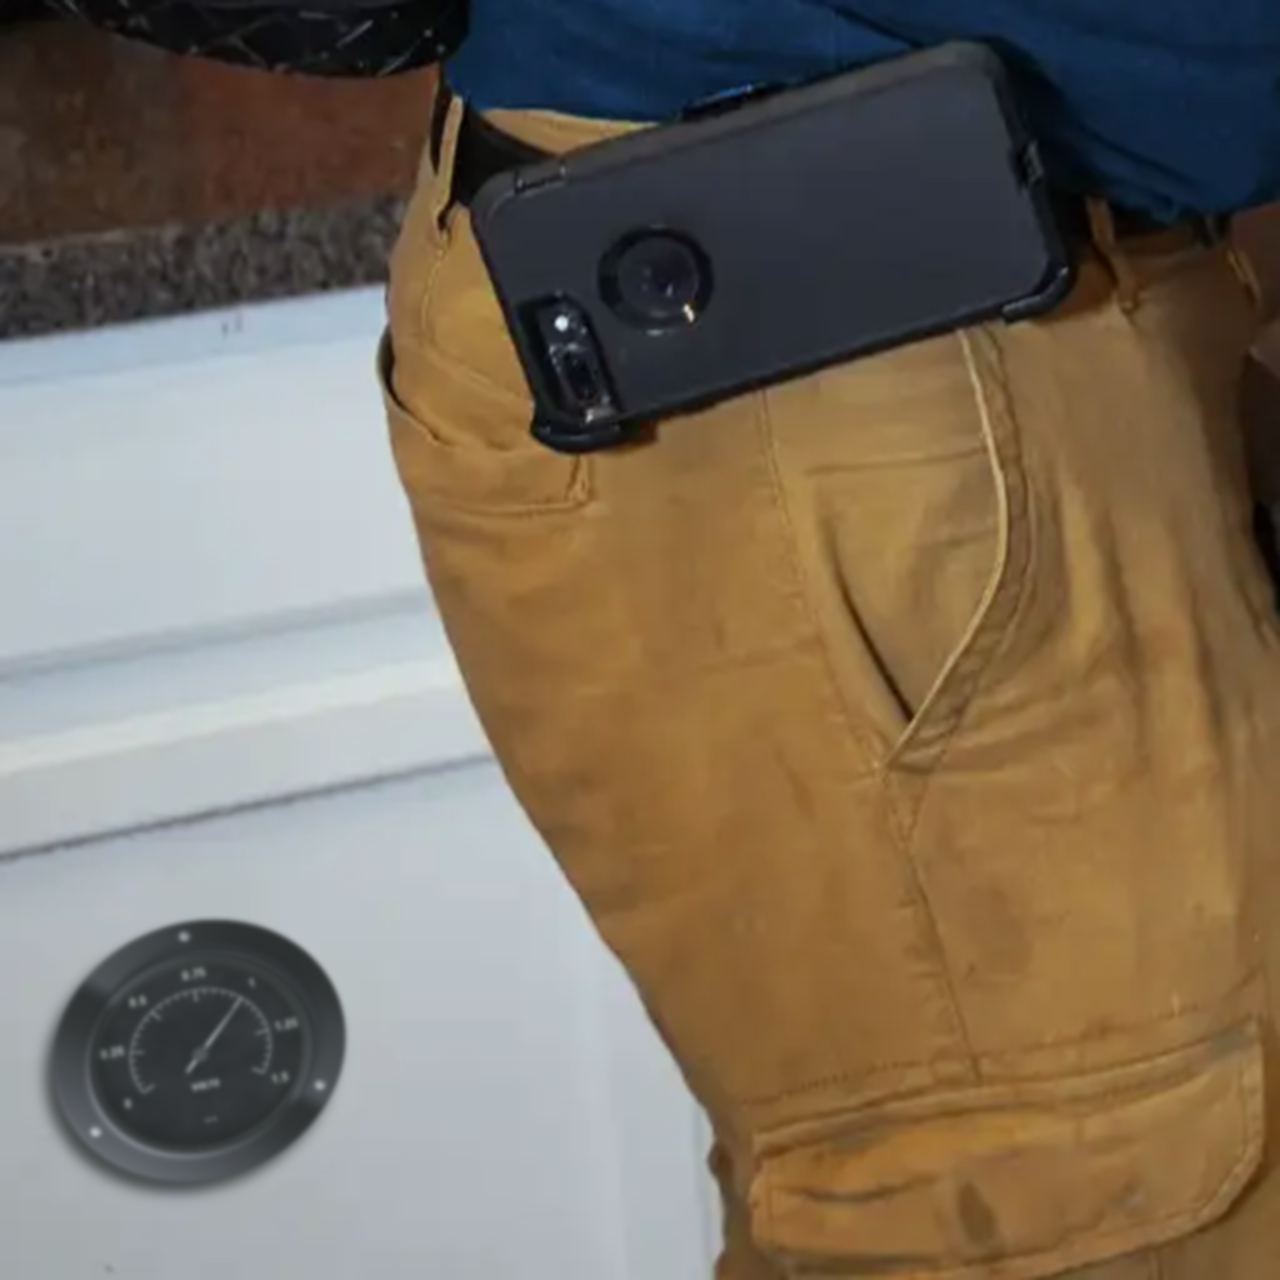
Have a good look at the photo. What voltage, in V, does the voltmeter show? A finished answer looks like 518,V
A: 1,V
